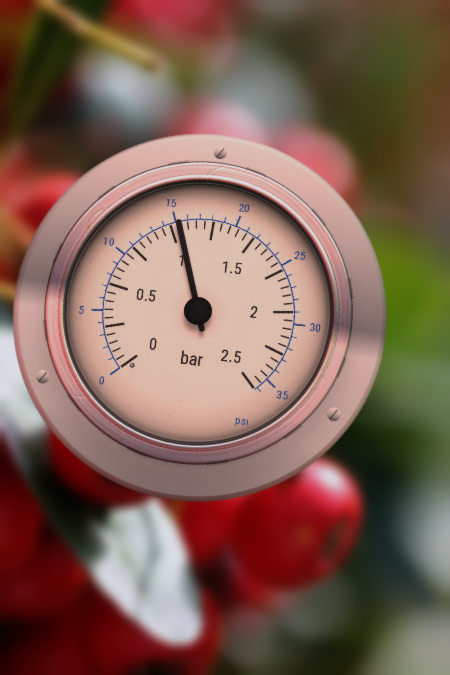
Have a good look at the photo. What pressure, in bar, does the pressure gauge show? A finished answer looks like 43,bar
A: 1.05,bar
